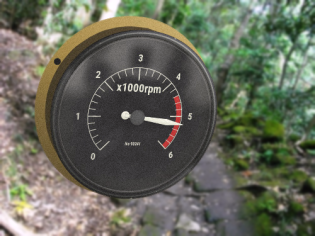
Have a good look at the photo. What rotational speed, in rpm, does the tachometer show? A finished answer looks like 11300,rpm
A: 5200,rpm
